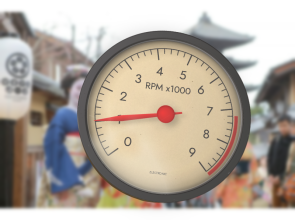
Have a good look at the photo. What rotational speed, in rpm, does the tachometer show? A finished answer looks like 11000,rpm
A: 1000,rpm
